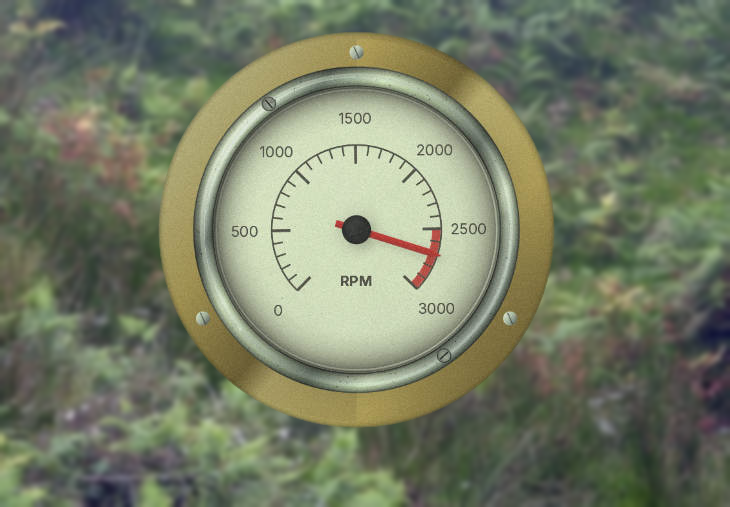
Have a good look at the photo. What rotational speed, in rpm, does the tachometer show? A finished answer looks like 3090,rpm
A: 2700,rpm
